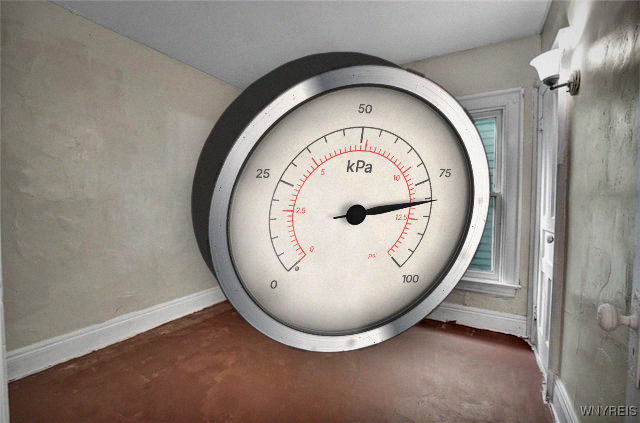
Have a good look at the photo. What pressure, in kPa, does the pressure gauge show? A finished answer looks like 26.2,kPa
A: 80,kPa
